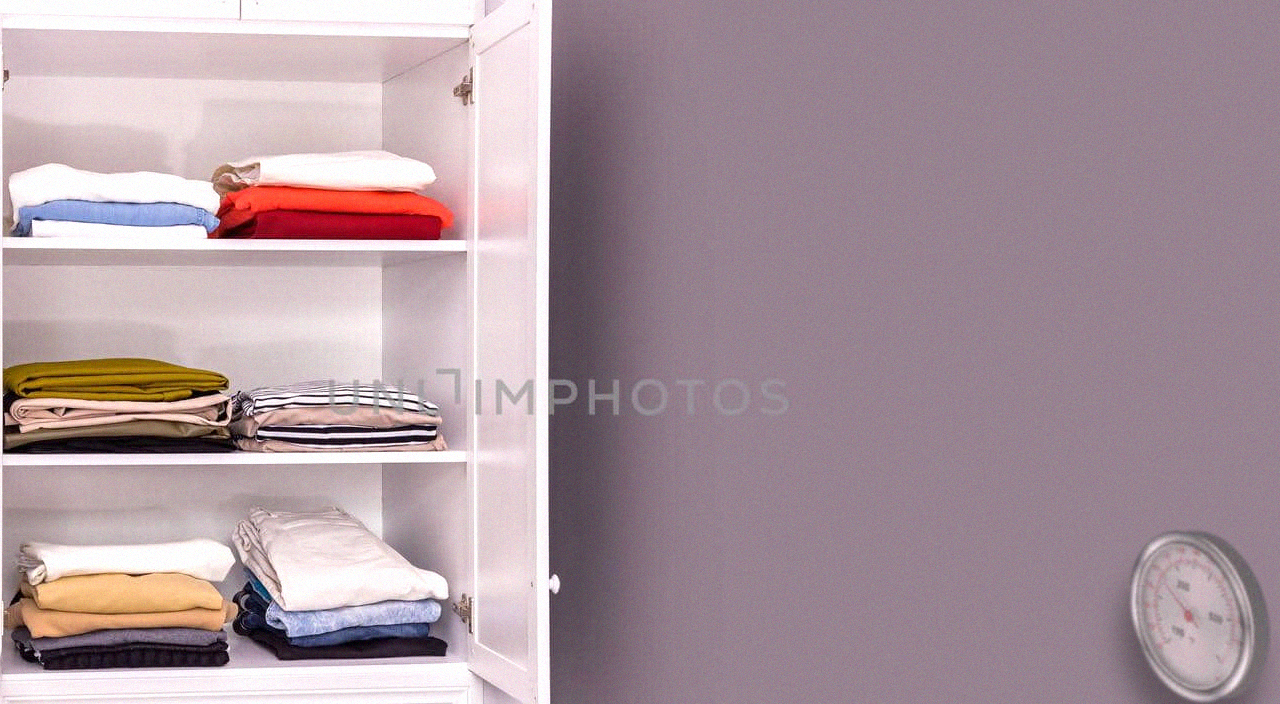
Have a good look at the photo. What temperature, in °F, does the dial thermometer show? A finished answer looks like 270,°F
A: 250,°F
